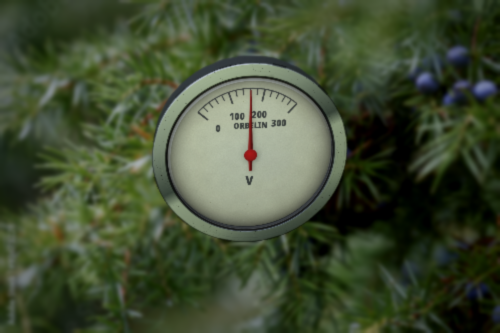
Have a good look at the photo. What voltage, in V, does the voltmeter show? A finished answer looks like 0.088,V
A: 160,V
